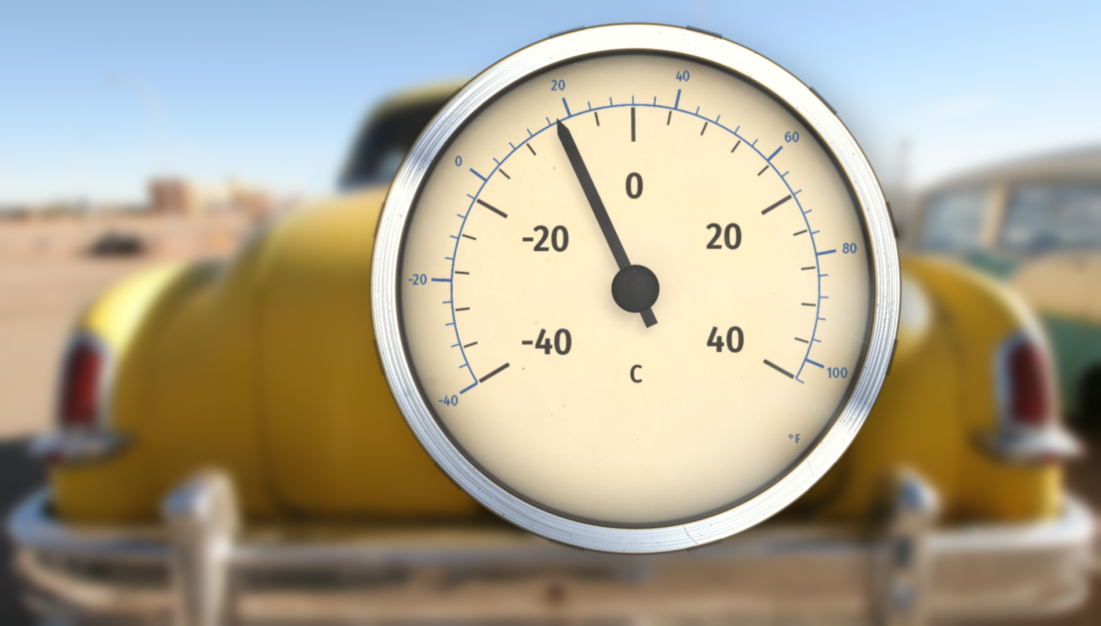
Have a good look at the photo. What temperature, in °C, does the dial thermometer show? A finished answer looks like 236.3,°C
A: -8,°C
